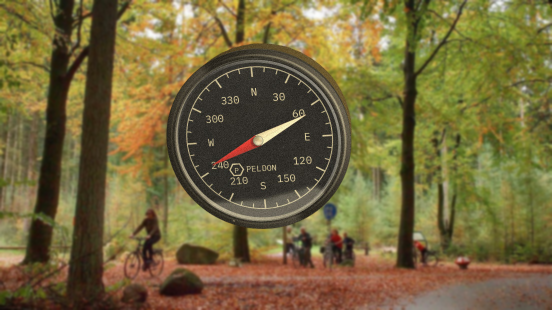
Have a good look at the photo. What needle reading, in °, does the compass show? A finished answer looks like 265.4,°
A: 245,°
